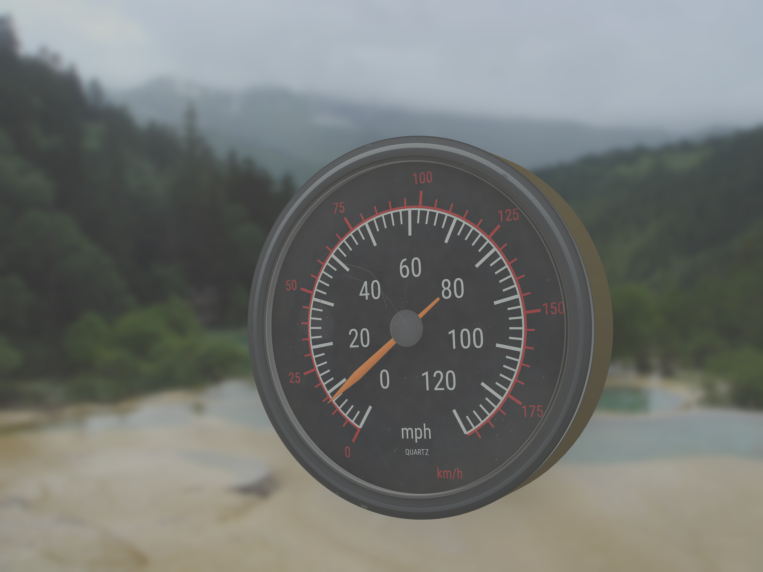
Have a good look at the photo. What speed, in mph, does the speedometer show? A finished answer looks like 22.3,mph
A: 8,mph
